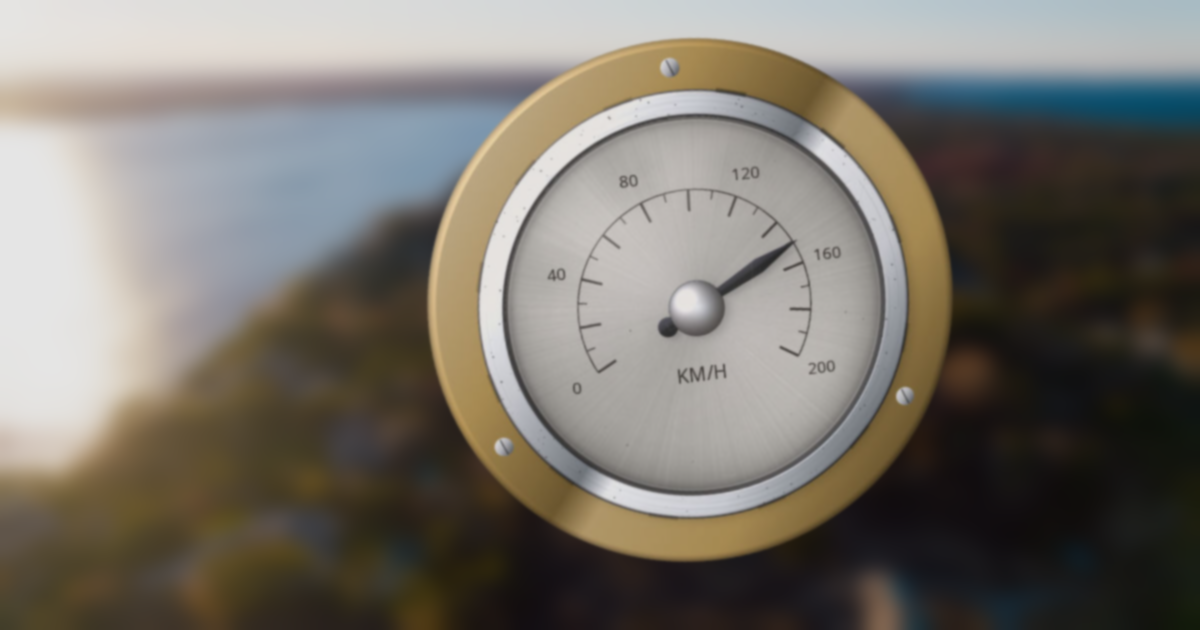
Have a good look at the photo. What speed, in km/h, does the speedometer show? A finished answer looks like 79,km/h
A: 150,km/h
